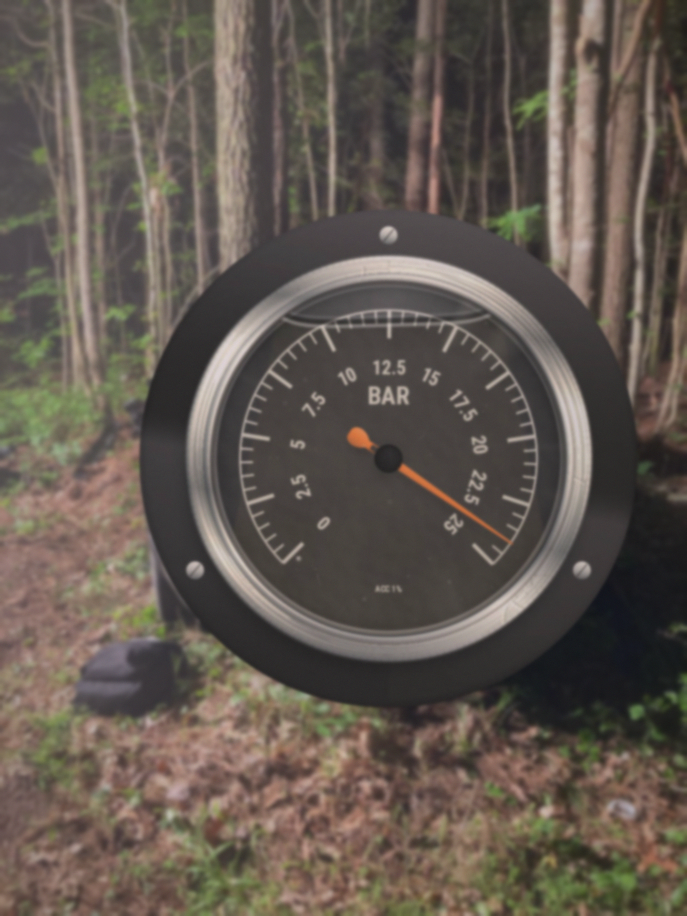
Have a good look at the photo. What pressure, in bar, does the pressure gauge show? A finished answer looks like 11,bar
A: 24,bar
